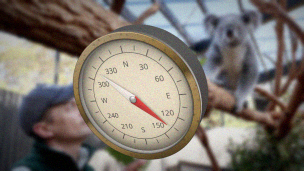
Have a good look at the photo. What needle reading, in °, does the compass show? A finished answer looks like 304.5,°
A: 135,°
